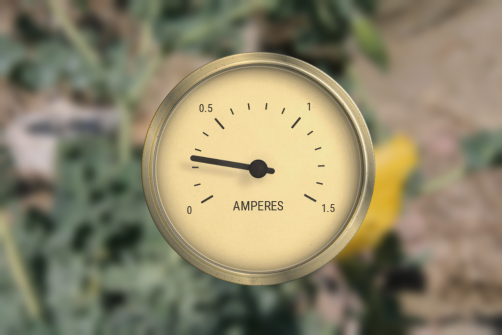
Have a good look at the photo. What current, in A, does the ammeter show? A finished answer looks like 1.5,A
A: 0.25,A
